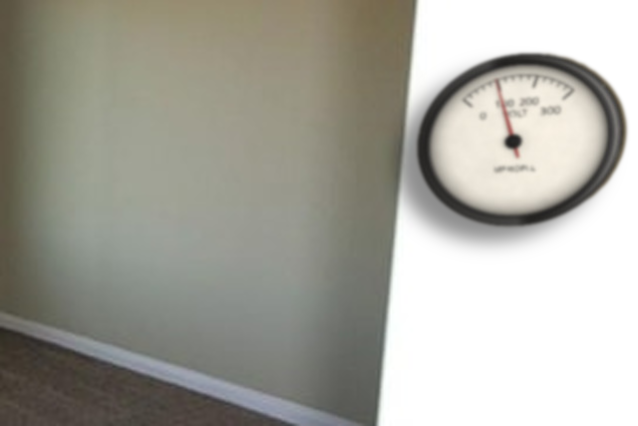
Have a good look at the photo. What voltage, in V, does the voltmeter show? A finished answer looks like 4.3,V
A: 100,V
